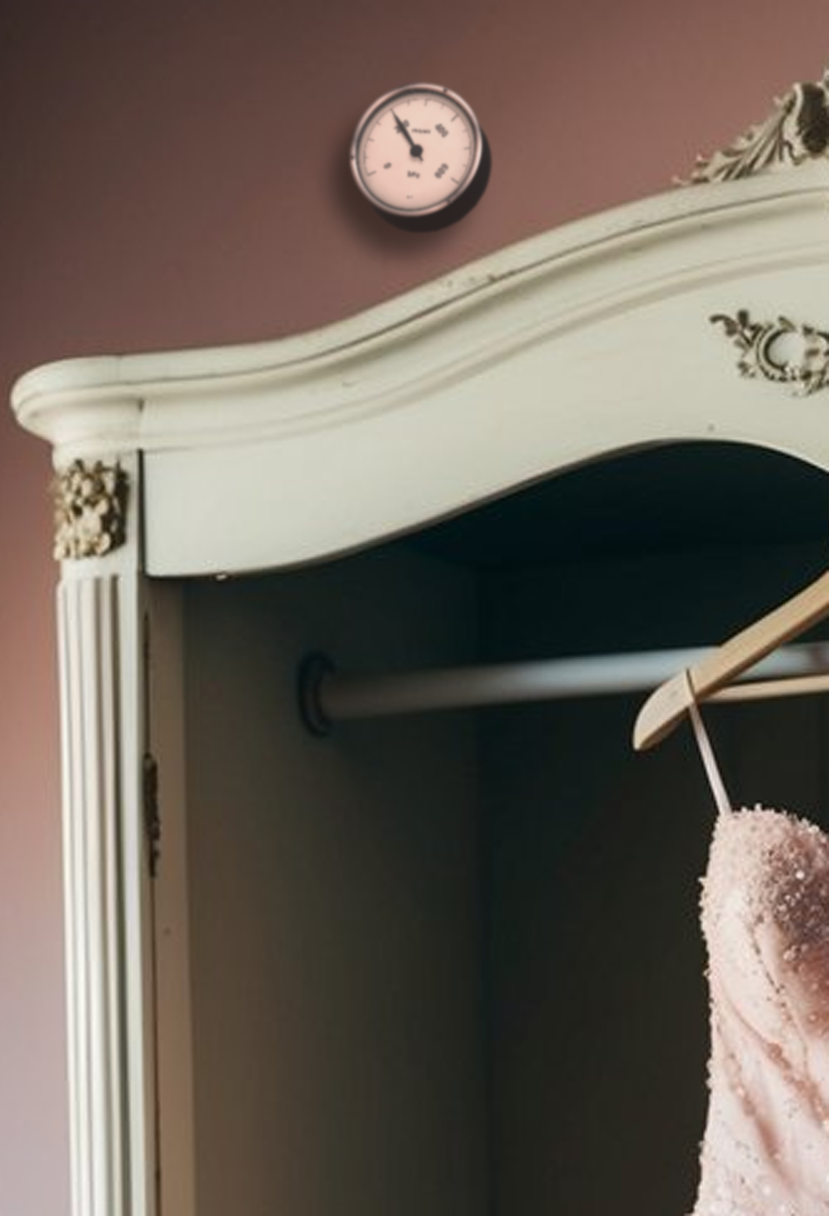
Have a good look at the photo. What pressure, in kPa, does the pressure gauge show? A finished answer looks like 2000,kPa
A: 200,kPa
